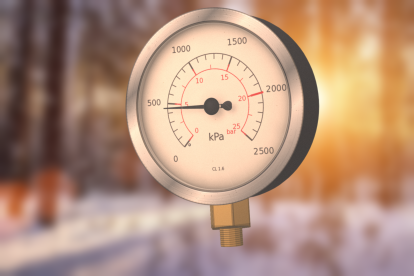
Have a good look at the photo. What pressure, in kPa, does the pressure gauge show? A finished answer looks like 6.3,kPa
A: 450,kPa
